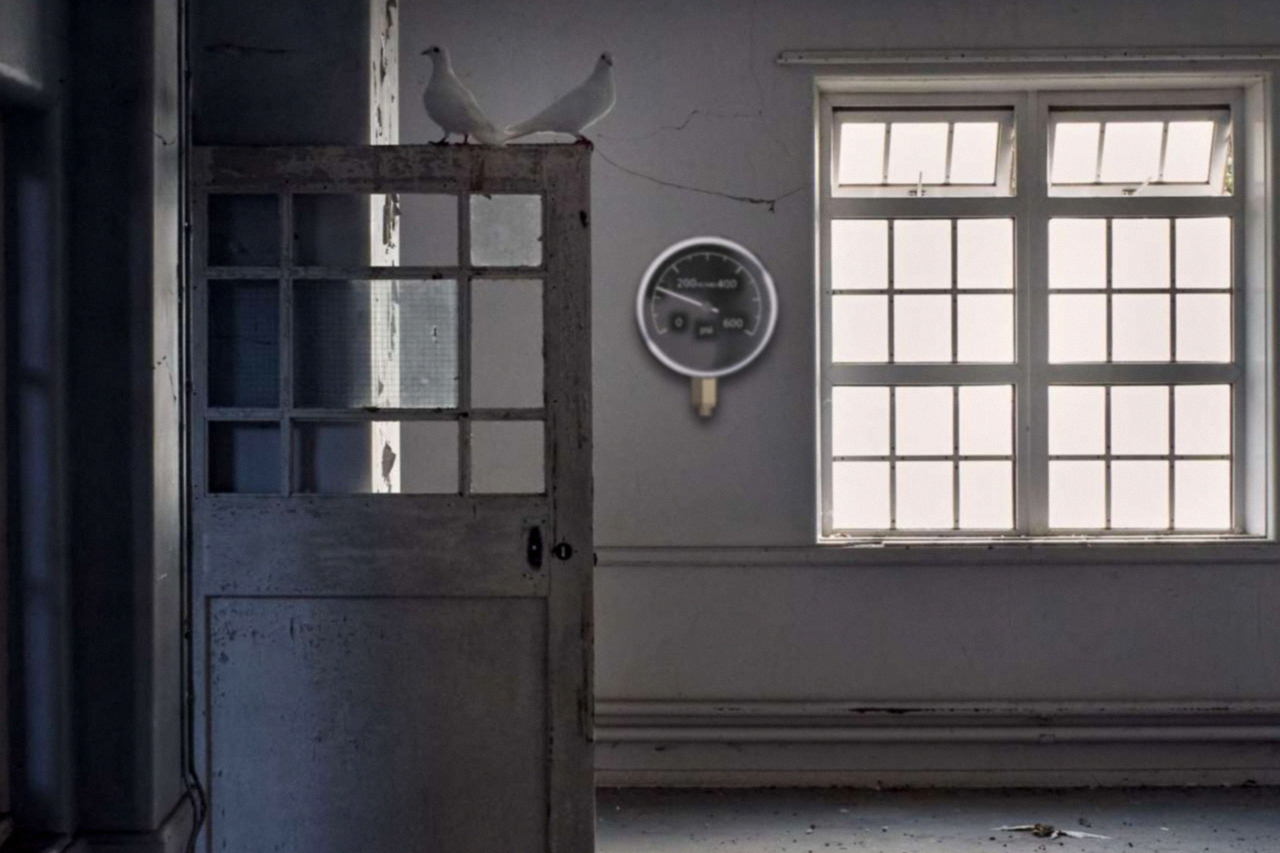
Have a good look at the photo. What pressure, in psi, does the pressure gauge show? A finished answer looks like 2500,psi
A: 125,psi
